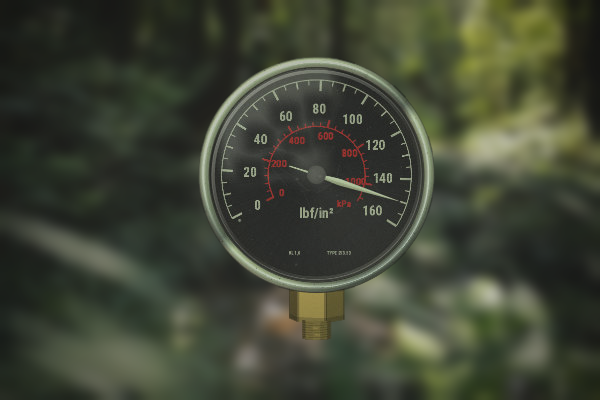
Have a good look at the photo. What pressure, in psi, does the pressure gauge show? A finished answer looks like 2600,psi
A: 150,psi
